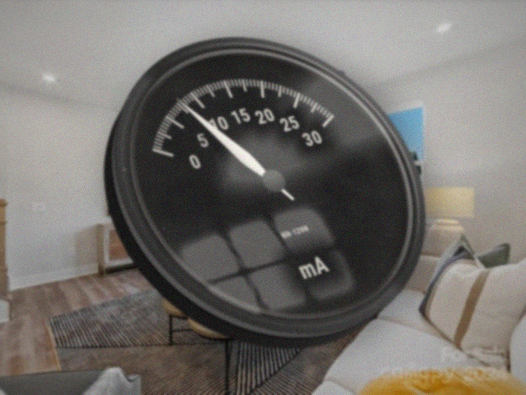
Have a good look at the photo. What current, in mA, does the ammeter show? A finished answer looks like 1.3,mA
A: 7.5,mA
